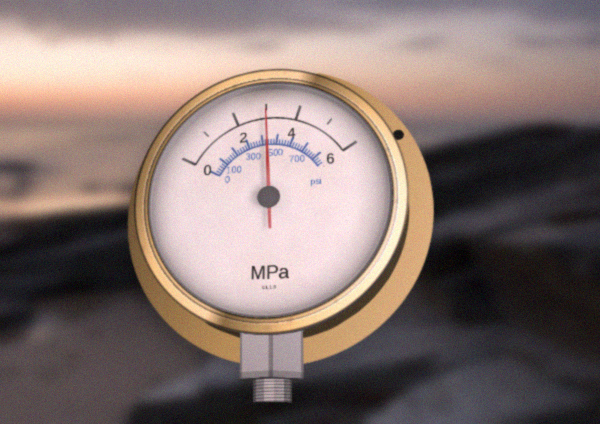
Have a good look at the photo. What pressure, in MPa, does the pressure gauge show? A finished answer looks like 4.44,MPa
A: 3,MPa
